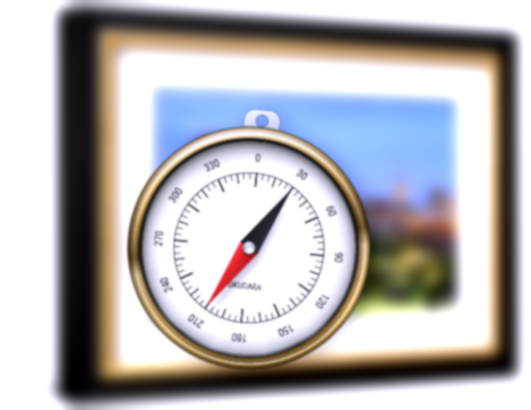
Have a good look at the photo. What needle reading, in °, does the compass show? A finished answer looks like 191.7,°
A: 210,°
